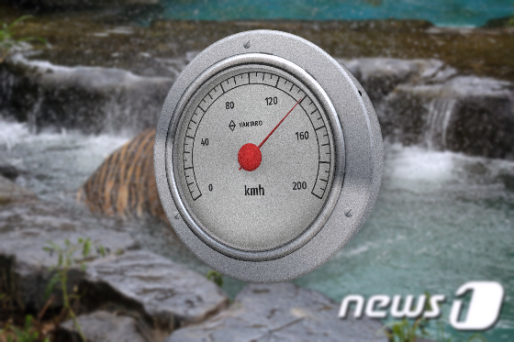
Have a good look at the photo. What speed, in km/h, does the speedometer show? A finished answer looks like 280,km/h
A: 140,km/h
